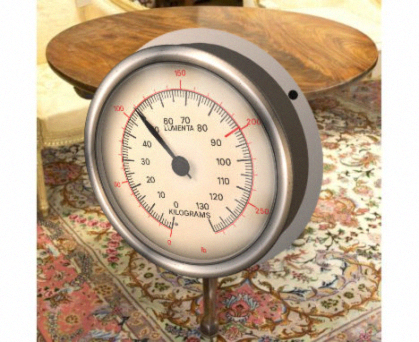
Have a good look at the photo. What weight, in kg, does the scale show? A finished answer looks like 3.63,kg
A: 50,kg
